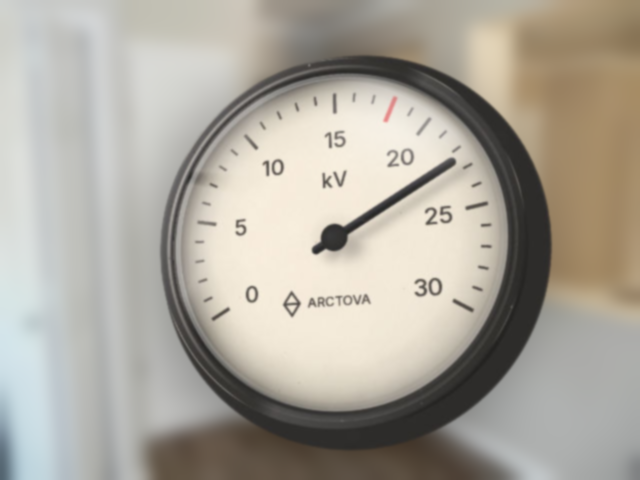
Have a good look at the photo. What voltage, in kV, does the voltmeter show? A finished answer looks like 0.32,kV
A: 22.5,kV
